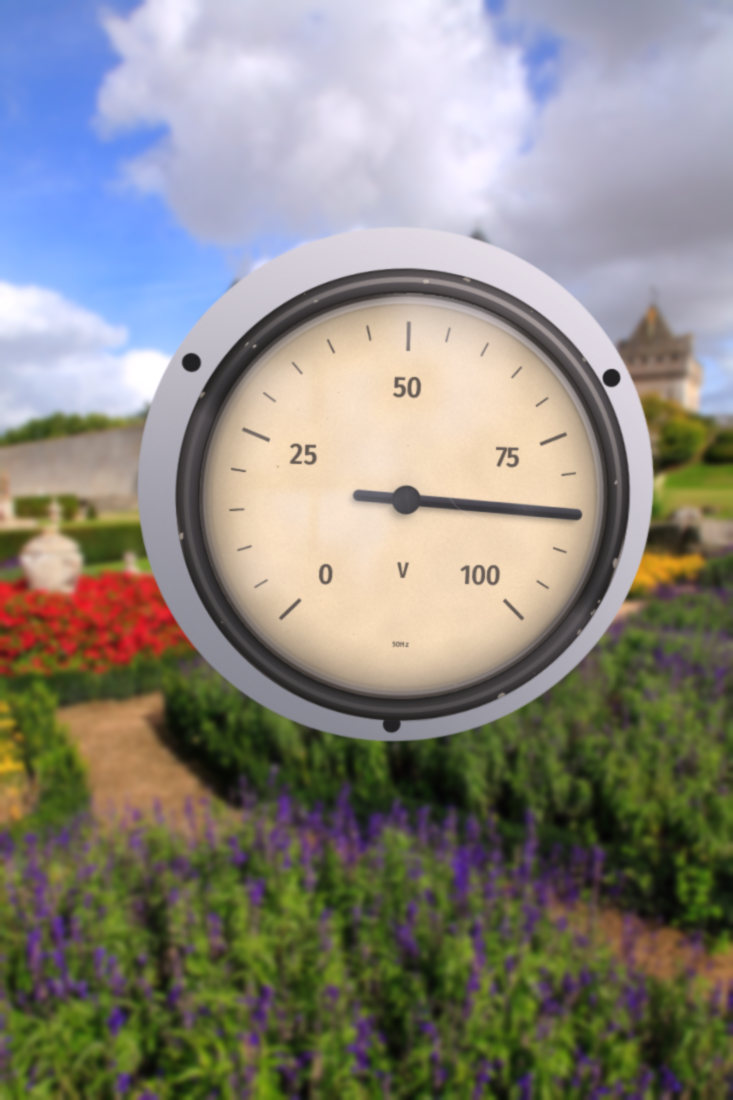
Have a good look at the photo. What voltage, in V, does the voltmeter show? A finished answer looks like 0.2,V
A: 85,V
